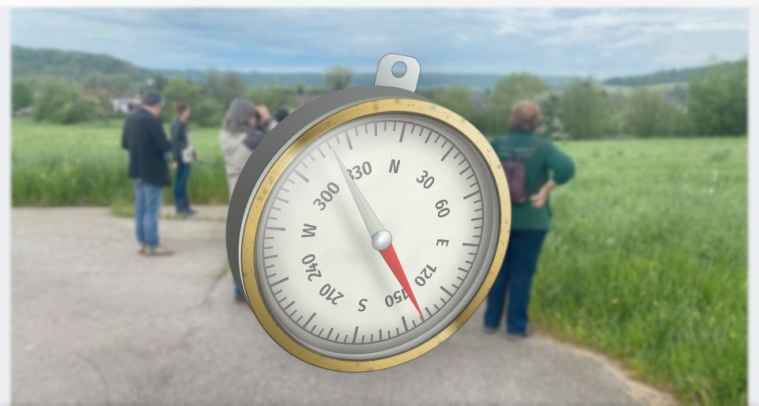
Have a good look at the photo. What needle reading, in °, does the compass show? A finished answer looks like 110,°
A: 140,°
